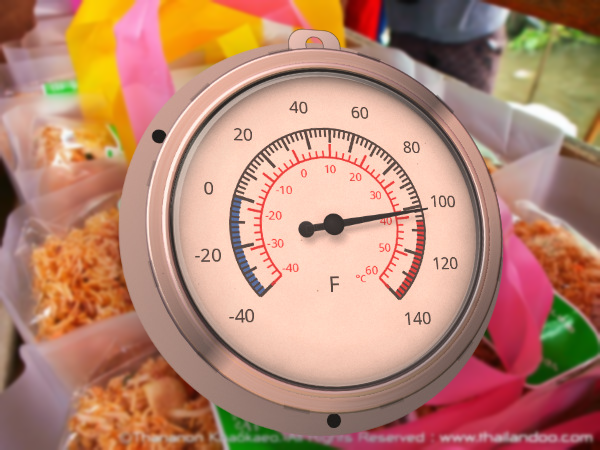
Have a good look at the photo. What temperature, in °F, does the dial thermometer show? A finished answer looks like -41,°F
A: 102,°F
